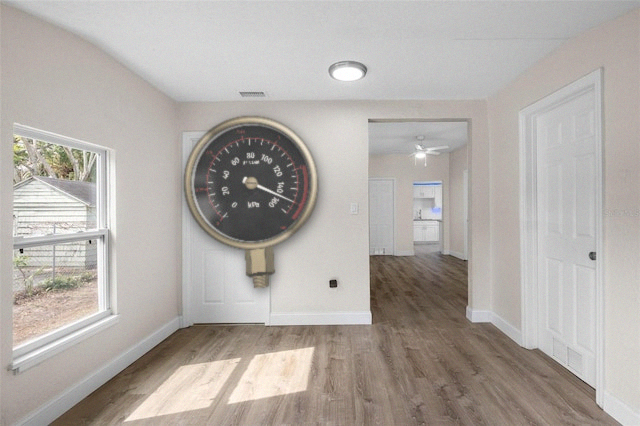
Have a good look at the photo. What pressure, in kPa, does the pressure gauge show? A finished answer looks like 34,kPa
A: 150,kPa
